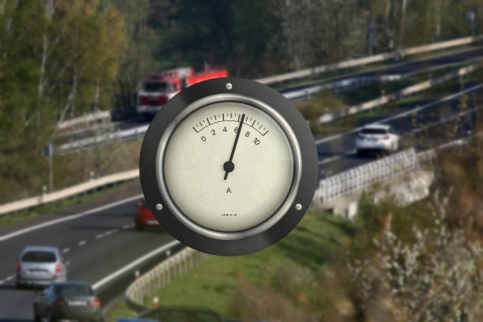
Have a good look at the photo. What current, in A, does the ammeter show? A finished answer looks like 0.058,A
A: 6.5,A
